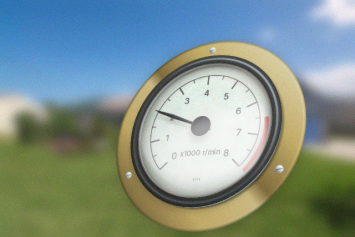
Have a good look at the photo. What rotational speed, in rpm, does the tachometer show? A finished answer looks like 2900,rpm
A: 2000,rpm
